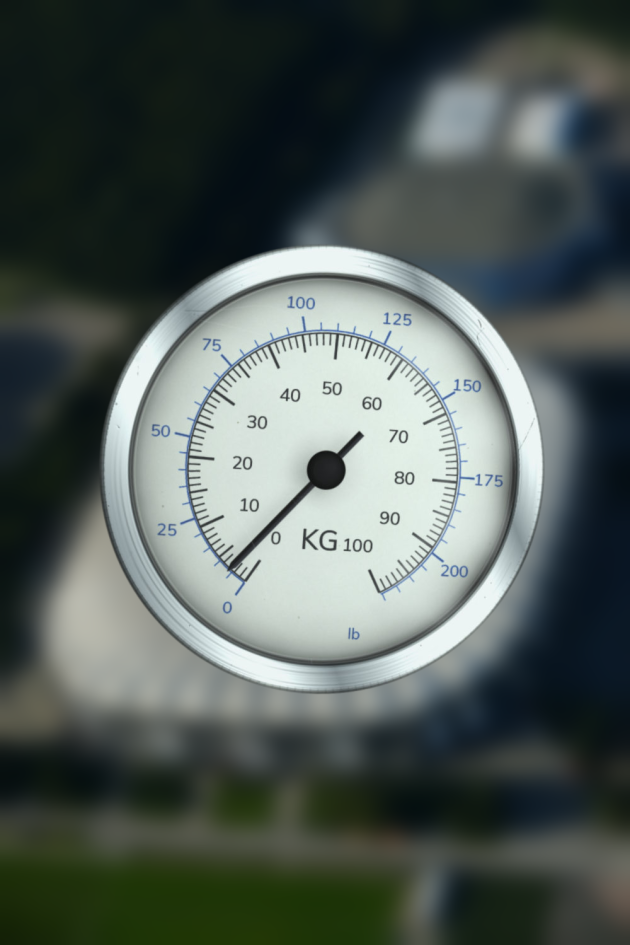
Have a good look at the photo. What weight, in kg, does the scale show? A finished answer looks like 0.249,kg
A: 3,kg
